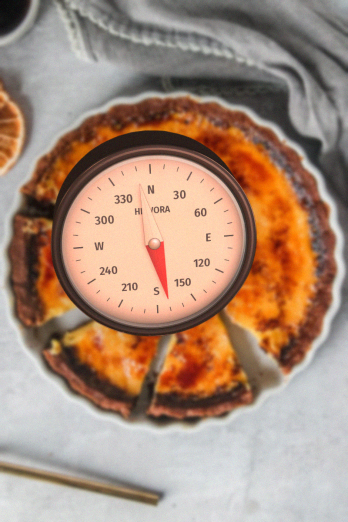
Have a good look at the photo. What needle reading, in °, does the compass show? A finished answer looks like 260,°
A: 170,°
